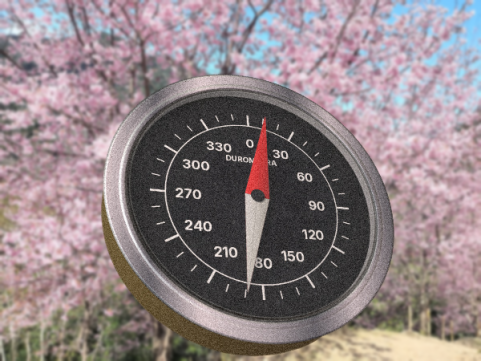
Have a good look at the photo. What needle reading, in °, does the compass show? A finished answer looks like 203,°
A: 10,°
